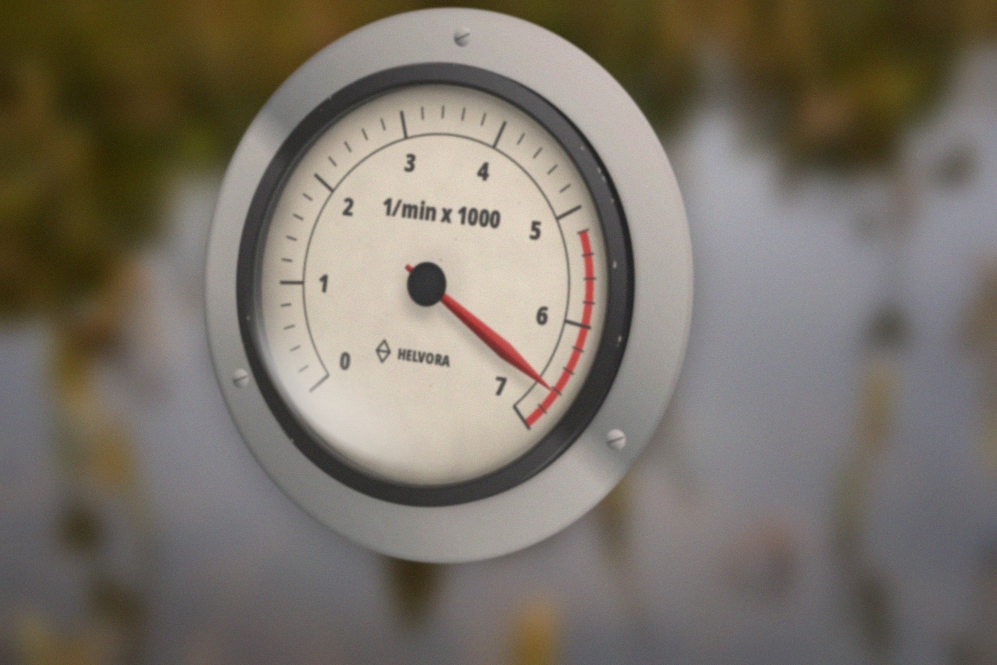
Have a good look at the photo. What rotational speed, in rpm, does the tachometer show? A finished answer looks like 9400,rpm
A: 6600,rpm
